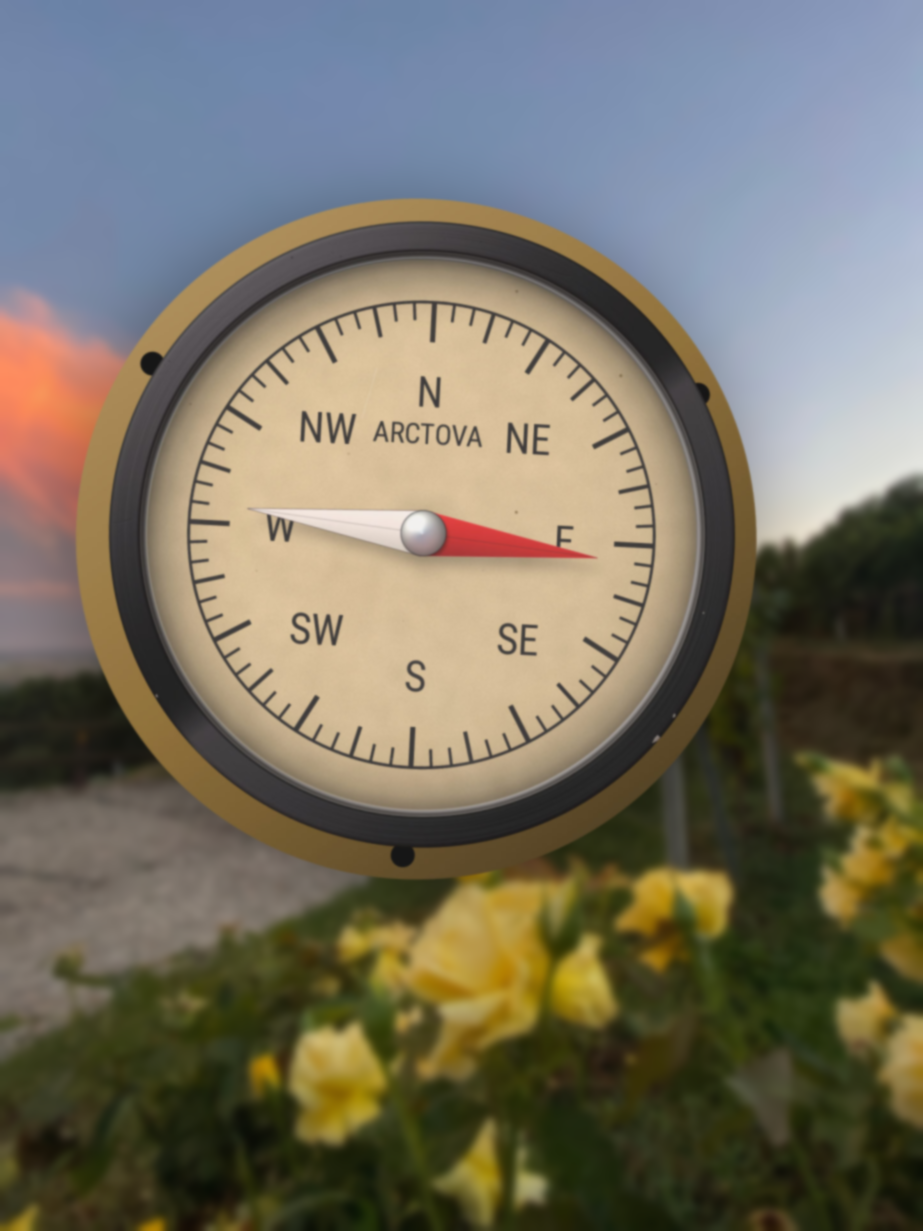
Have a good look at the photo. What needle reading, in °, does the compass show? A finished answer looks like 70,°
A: 95,°
